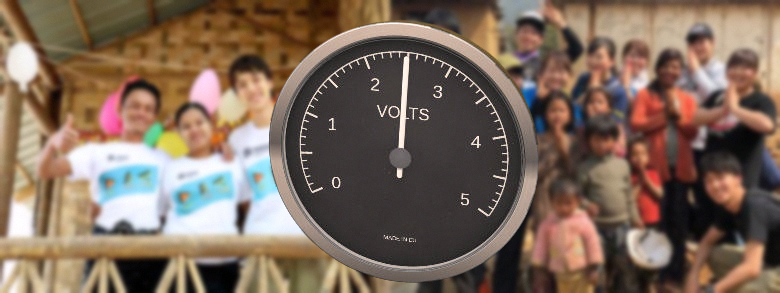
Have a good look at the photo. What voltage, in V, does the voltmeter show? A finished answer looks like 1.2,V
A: 2.5,V
